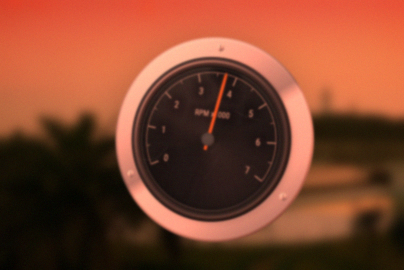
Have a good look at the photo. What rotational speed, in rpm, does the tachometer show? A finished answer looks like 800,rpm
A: 3750,rpm
